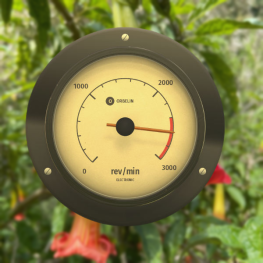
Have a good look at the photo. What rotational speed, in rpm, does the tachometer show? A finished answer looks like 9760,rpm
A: 2600,rpm
